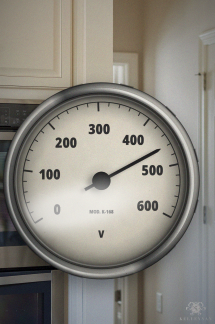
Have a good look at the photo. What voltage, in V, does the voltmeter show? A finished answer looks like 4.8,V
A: 460,V
